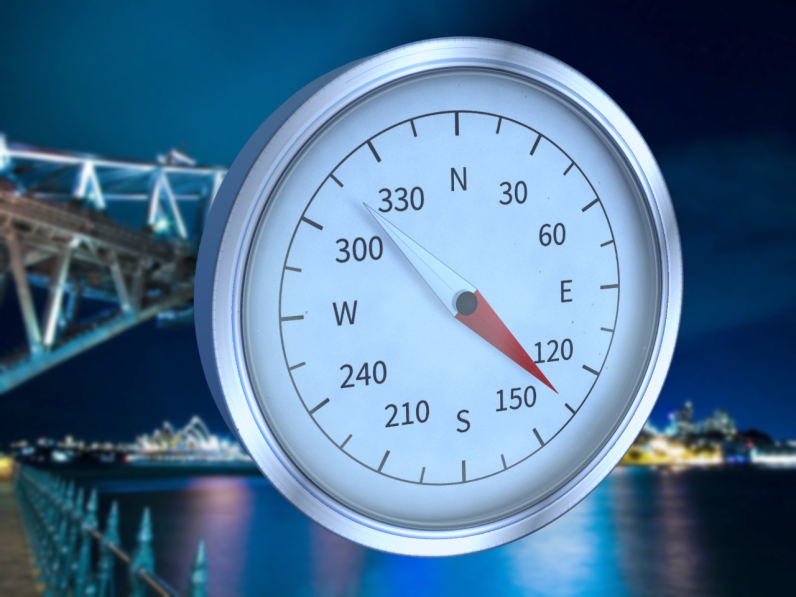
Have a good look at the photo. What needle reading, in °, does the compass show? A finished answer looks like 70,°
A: 135,°
